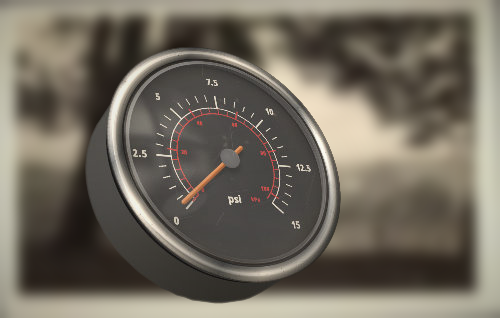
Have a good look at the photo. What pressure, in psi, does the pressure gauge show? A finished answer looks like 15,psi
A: 0.25,psi
